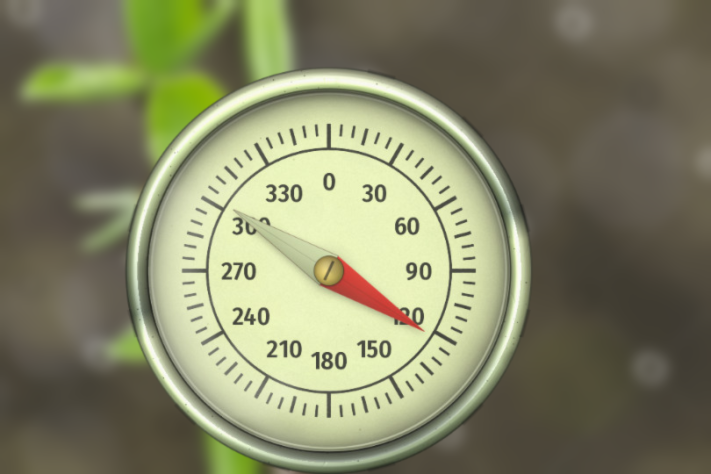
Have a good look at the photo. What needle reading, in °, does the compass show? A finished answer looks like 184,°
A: 122.5,°
